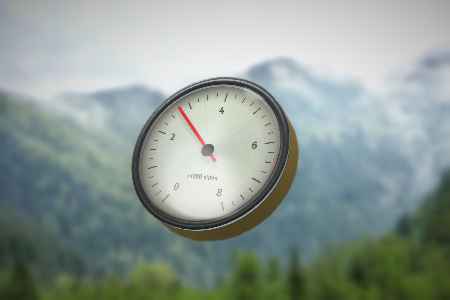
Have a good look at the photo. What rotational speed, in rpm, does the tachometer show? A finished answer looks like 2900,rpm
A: 2750,rpm
